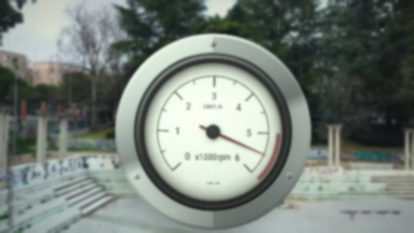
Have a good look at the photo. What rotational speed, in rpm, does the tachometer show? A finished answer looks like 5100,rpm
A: 5500,rpm
